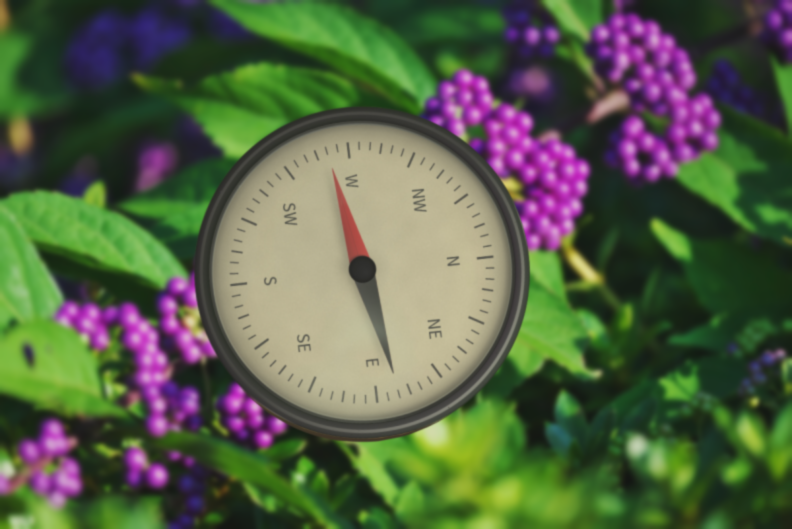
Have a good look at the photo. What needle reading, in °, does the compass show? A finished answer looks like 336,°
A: 260,°
